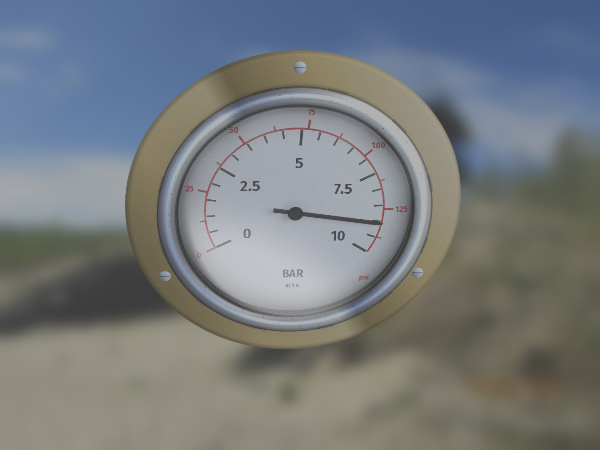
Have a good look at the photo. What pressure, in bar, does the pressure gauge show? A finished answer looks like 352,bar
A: 9,bar
